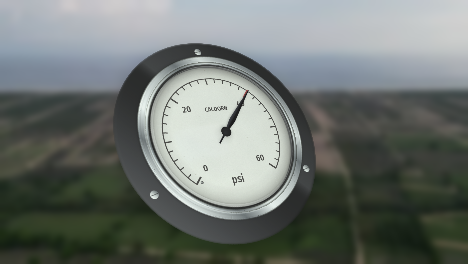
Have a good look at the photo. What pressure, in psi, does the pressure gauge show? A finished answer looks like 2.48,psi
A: 40,psi
